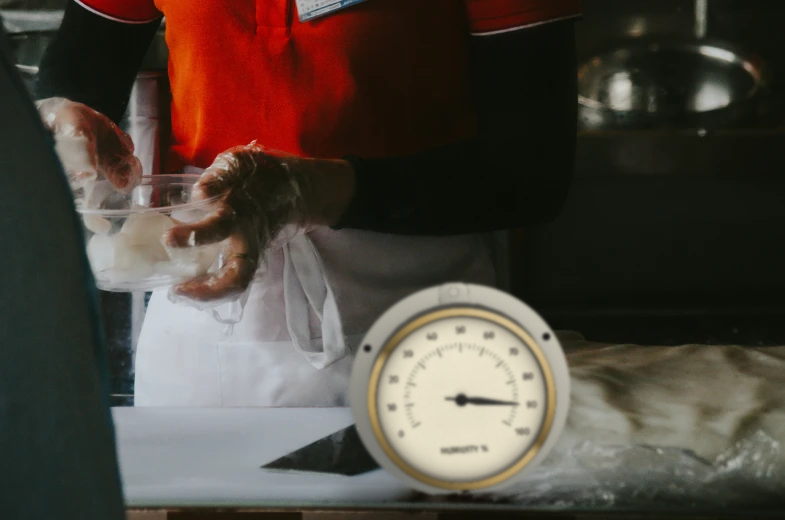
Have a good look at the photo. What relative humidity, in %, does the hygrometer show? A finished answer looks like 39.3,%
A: 90,%
